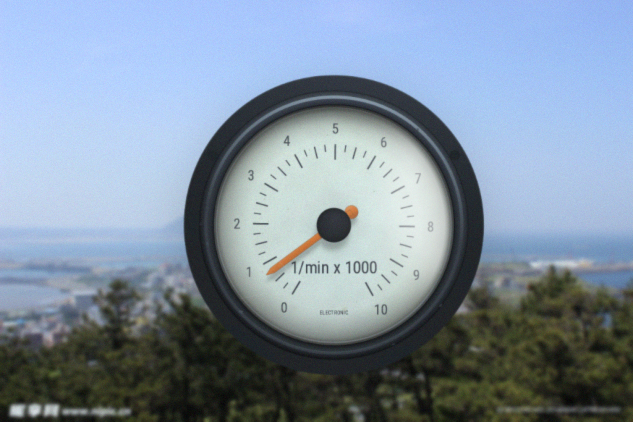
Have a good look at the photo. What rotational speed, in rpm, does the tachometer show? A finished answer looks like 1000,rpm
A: 750,rpm
